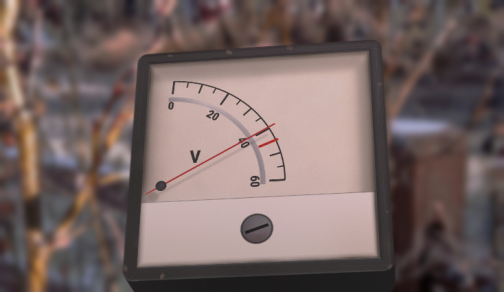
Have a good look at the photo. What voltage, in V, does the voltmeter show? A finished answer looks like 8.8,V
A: 40,V
